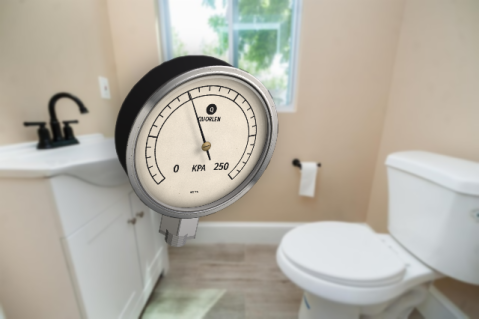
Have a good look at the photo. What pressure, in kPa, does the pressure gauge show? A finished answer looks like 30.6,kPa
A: 100,kPa
